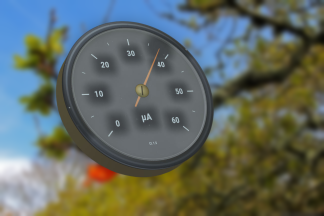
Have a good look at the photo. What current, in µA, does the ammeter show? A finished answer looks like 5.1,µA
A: 37.5,µA
